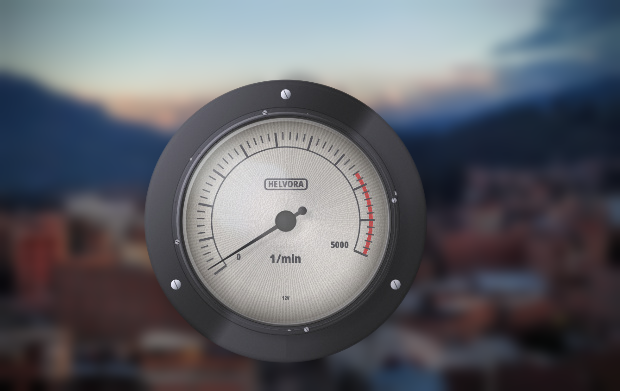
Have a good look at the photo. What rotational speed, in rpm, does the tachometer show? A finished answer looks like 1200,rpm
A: 100,rpm
